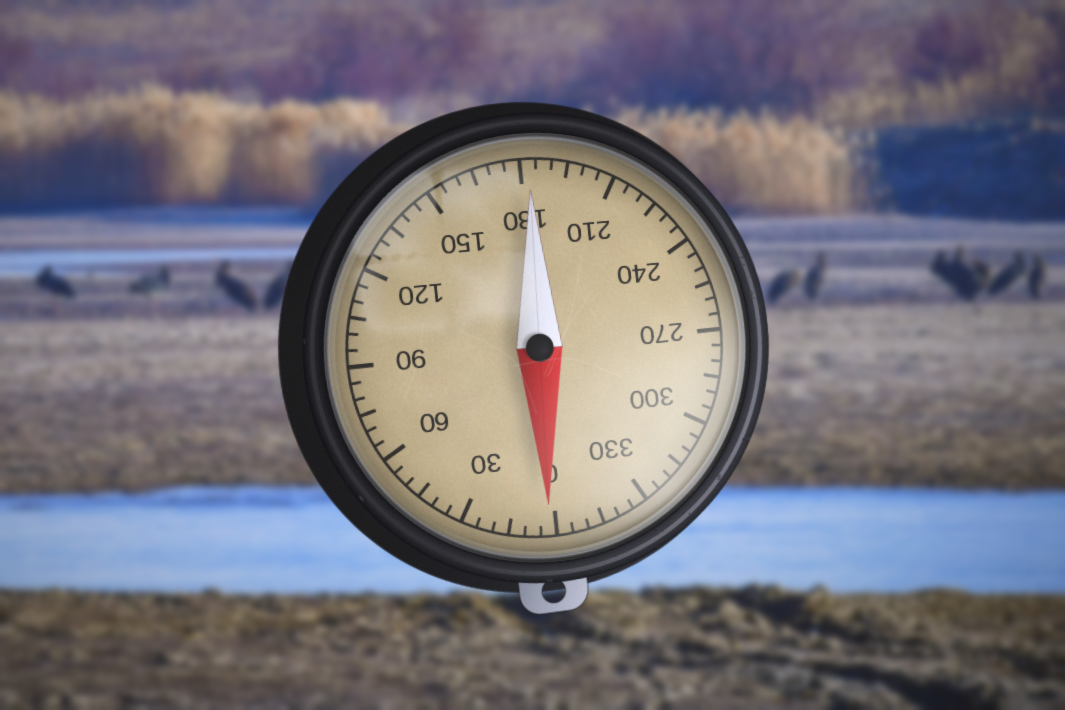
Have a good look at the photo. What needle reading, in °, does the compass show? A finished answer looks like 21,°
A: 2.5,°
